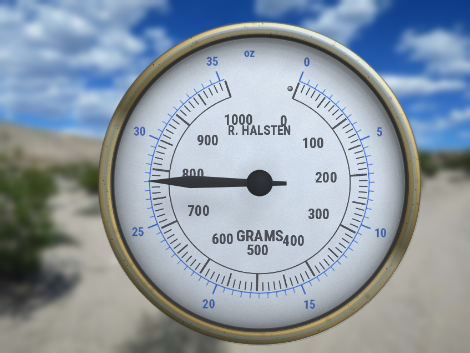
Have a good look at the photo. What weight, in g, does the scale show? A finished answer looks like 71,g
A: 780,g
